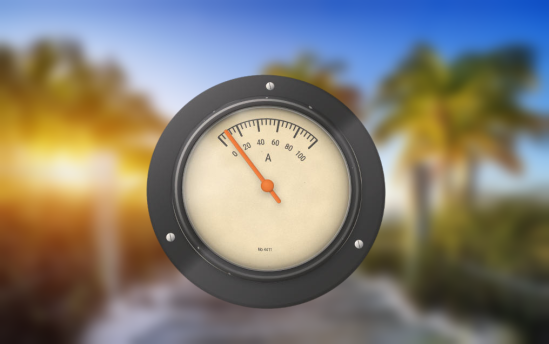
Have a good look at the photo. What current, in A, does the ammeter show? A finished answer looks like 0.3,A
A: 8,A
